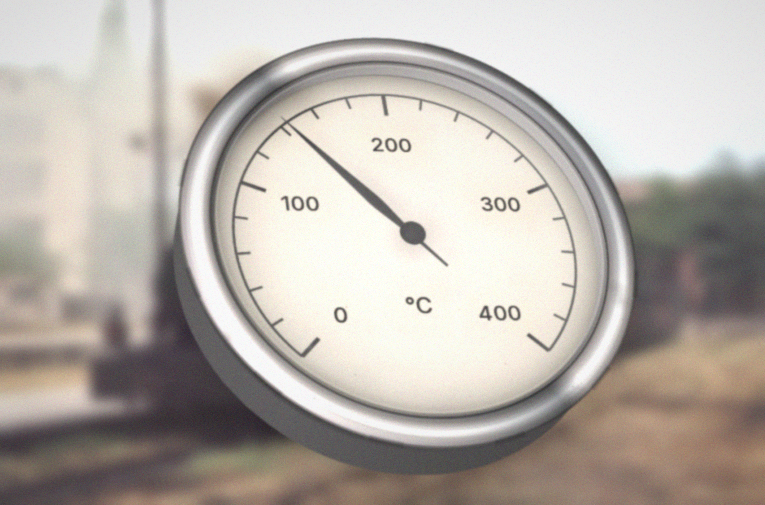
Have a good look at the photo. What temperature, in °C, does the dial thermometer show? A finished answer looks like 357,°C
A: 140,°C
